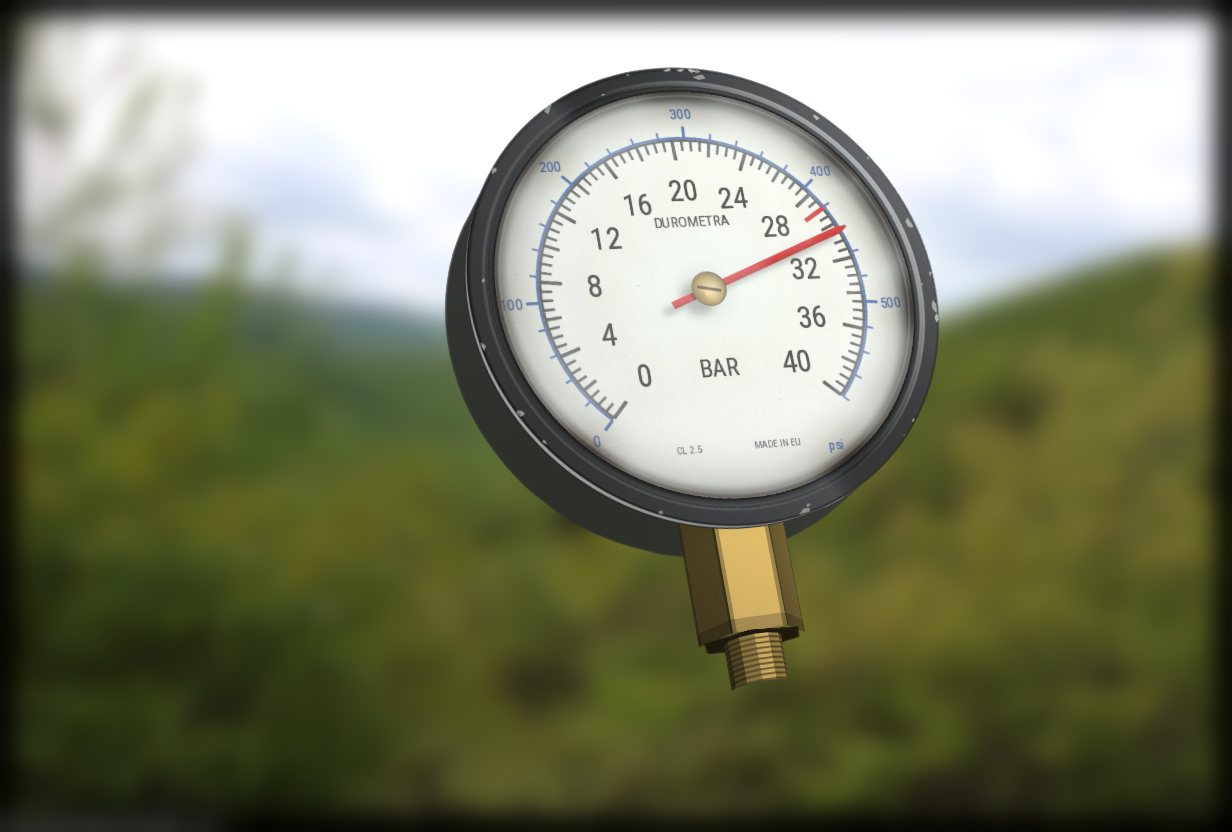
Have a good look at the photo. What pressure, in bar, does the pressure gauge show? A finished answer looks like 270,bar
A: 30.5,bar
